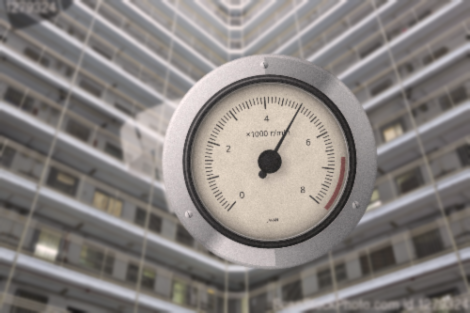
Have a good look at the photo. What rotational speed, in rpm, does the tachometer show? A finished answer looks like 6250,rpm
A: 5000,rpm
